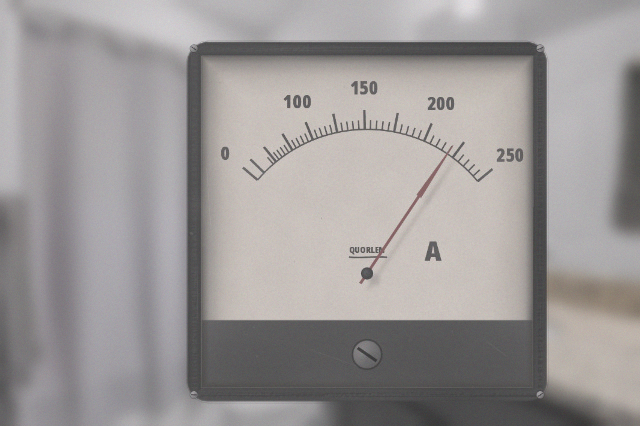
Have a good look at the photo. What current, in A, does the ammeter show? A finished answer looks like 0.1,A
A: 220,A
